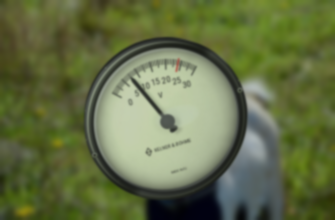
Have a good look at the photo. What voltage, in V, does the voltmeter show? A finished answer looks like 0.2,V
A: 7.5,V
